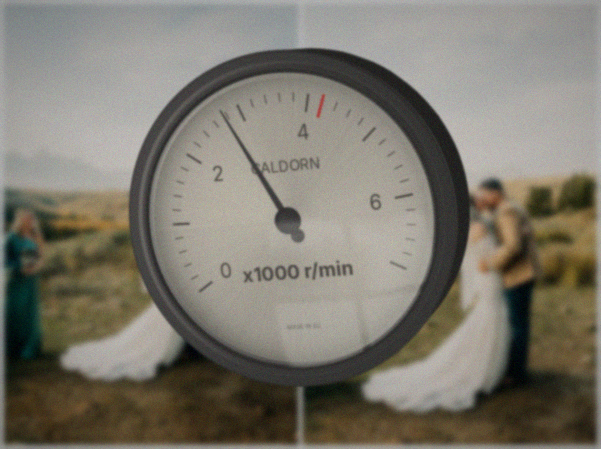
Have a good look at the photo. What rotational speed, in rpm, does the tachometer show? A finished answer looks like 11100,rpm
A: 2800,rpm
